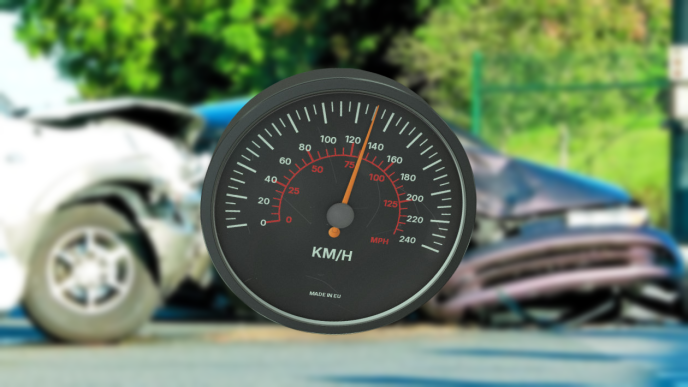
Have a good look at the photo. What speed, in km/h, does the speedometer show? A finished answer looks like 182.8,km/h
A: 130,km/h
